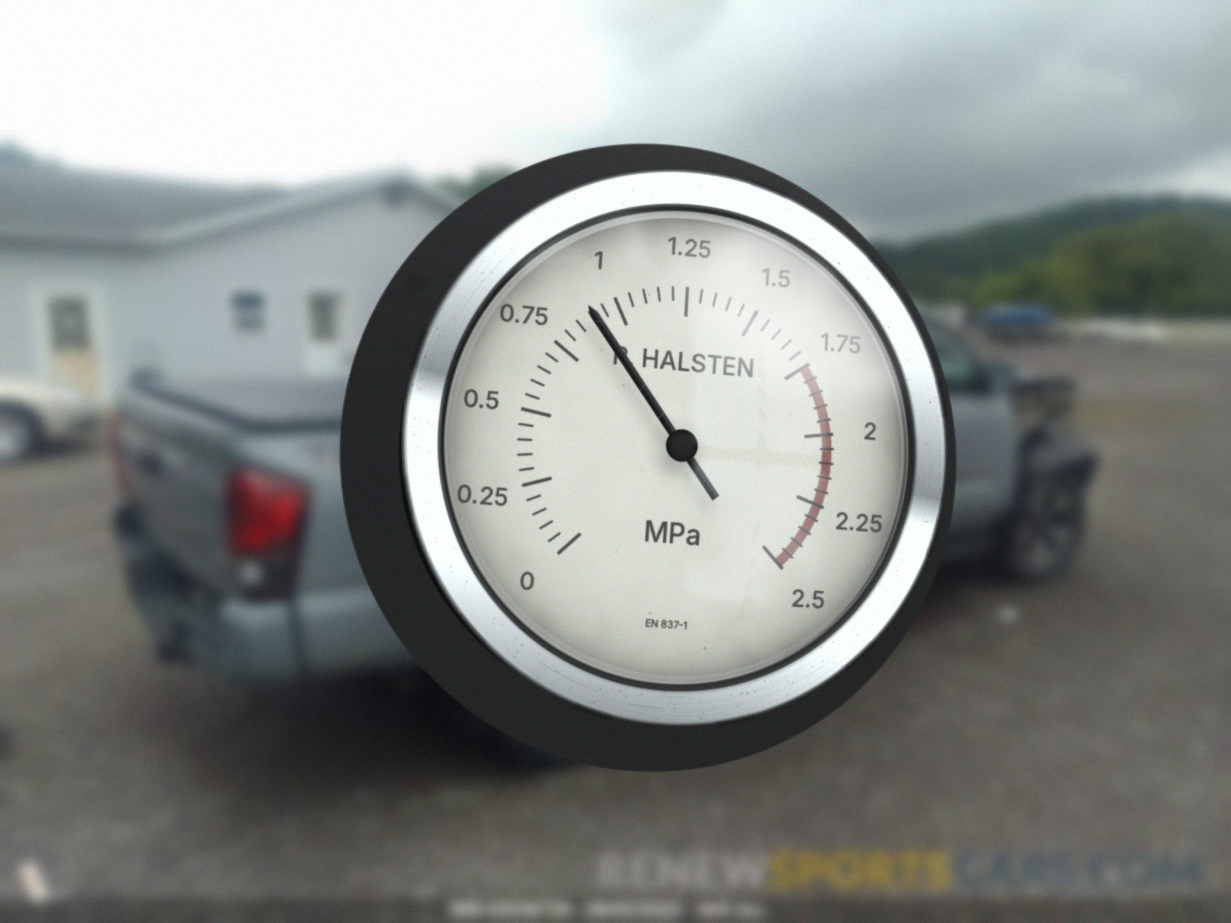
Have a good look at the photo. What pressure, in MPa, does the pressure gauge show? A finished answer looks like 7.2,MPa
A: 0.9,MPa
